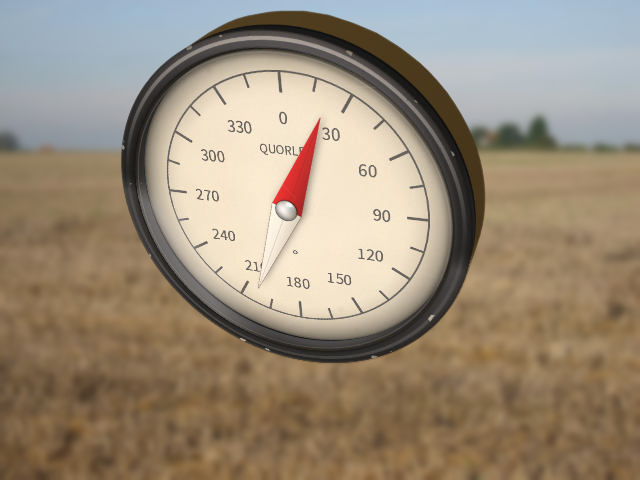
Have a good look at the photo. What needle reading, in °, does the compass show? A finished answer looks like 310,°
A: 22.5,°
